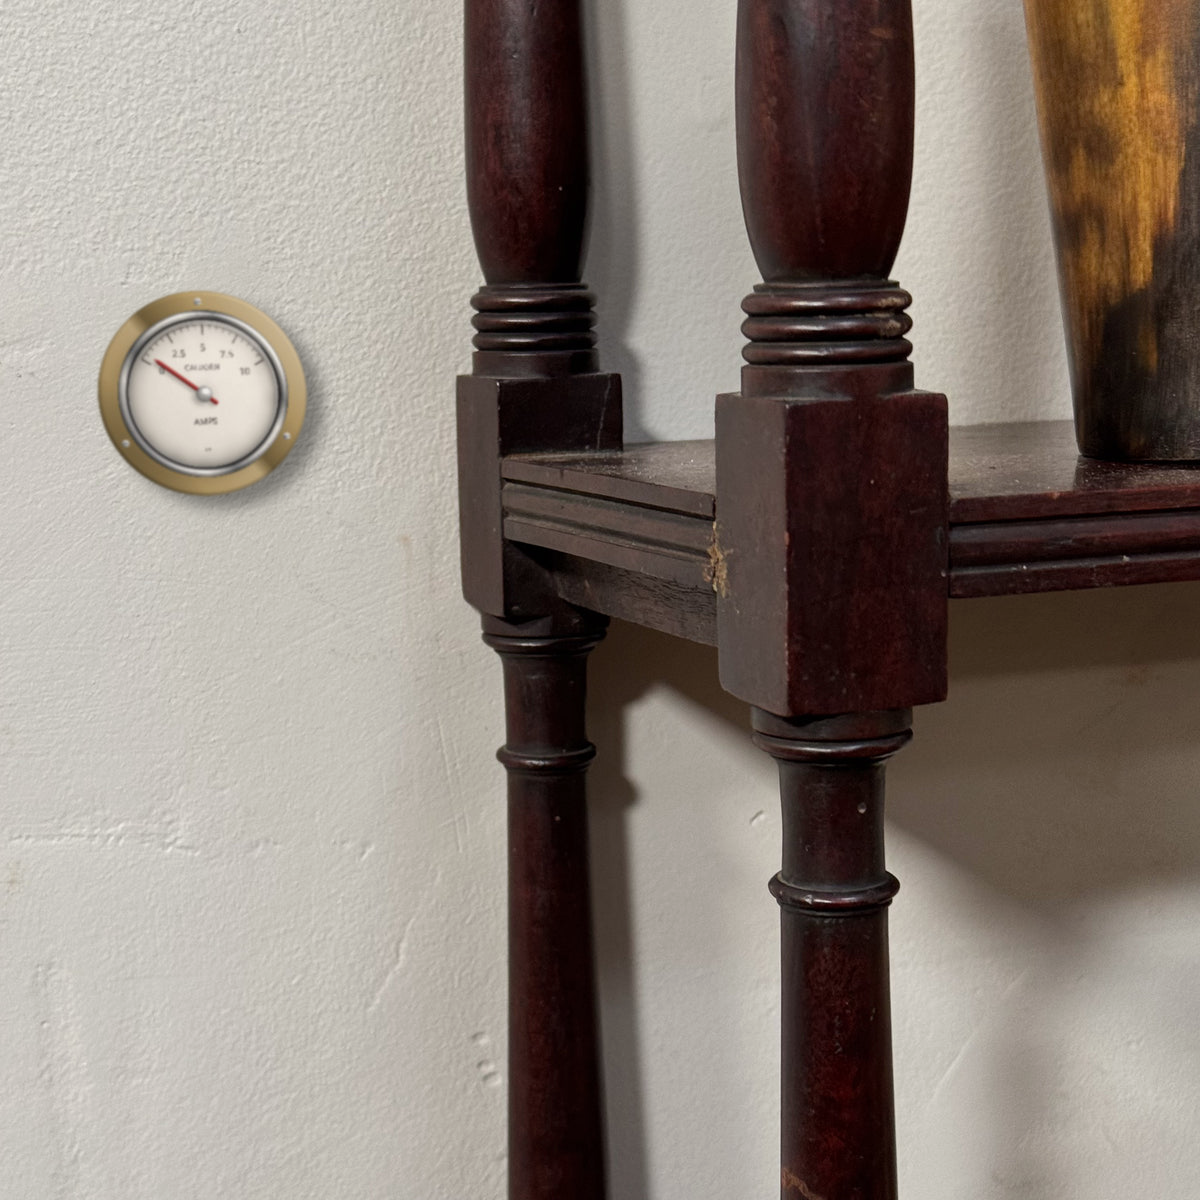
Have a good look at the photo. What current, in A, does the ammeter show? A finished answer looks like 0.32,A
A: 0.5,A
